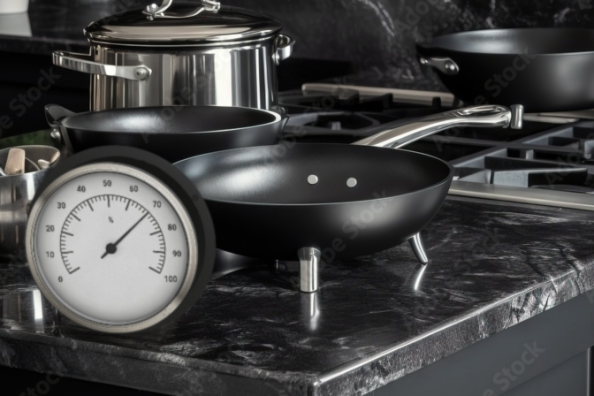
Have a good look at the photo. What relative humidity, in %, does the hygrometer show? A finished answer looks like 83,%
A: 70,%
